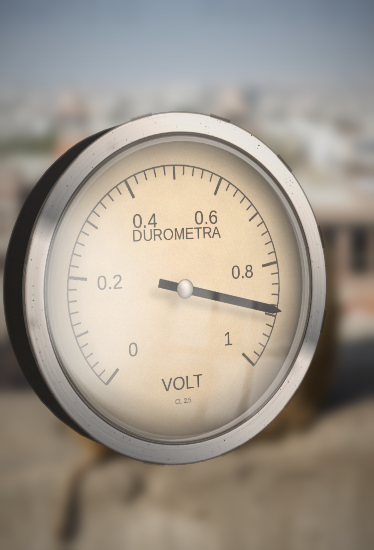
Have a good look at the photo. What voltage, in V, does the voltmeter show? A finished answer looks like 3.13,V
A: 0.89,V
